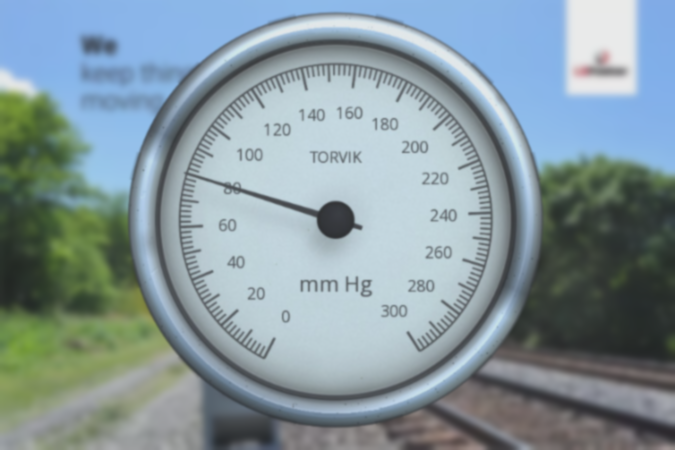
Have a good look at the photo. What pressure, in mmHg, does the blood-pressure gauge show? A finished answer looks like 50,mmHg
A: 80,mmHg
